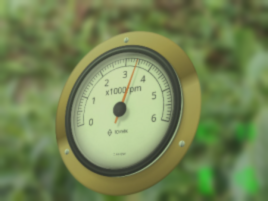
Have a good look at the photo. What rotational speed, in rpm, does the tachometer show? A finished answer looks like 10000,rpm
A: 3500,rpm
